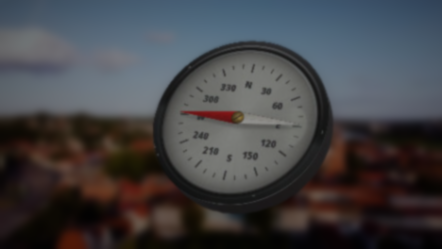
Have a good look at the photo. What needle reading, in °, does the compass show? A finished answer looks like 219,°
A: 270,°
